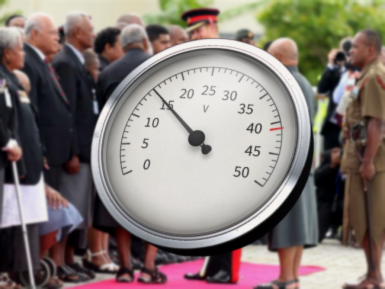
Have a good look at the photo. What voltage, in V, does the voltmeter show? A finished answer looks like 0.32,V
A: 15,V
